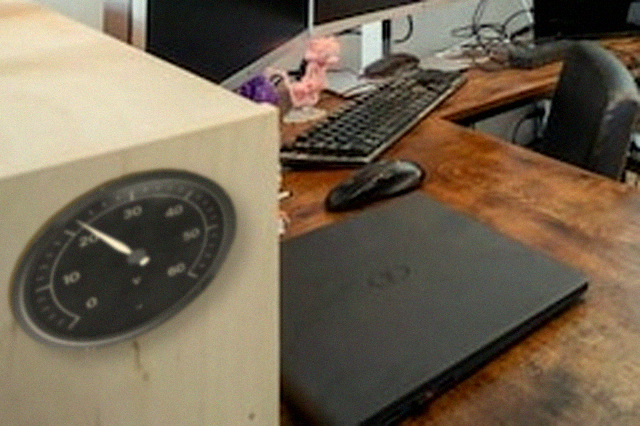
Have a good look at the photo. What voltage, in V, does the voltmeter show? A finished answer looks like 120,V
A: 22,V
